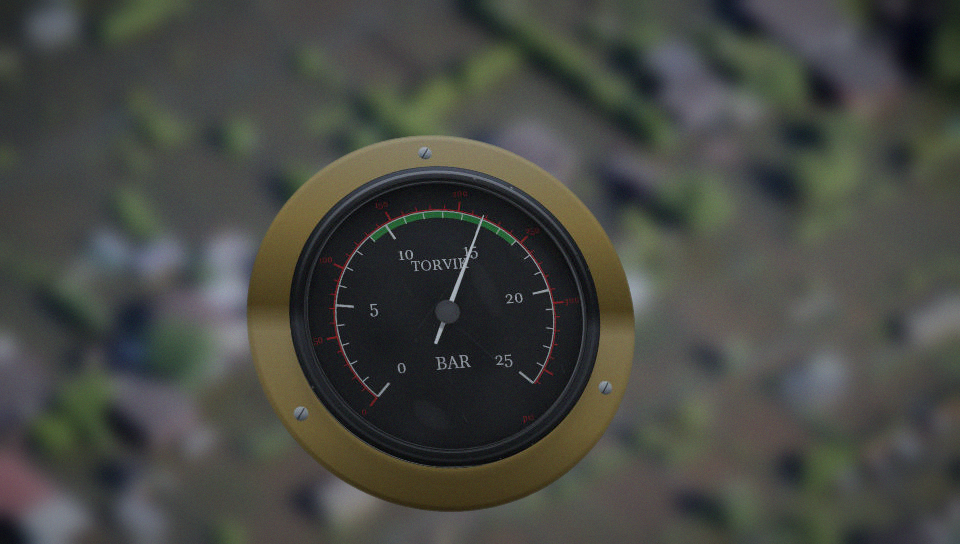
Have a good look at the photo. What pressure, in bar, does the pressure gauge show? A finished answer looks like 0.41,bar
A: 15,bar
